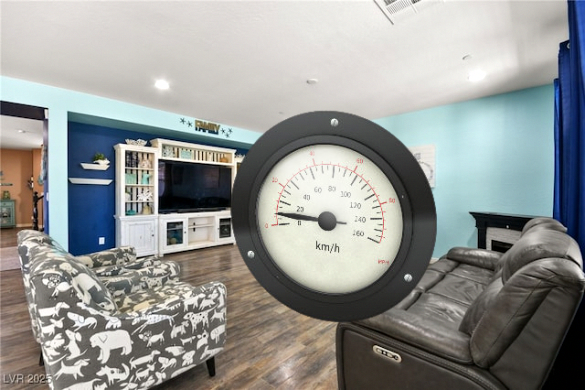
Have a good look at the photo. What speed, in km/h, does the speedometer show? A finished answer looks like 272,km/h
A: 10,km/h
